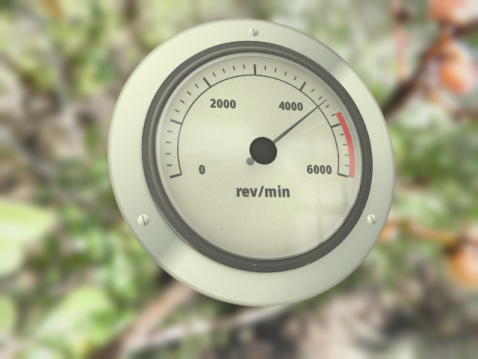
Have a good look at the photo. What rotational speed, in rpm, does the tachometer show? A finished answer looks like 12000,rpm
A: 4500,rpm
